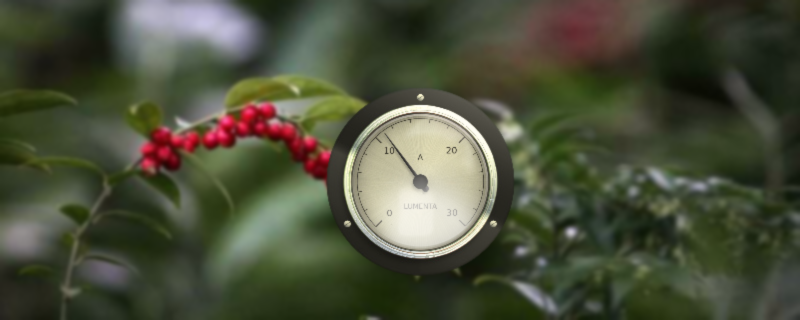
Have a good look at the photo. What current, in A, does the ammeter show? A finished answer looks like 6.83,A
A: 11,A
